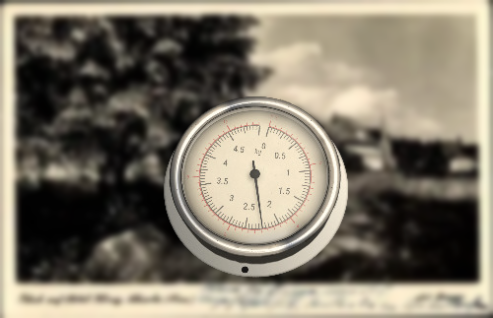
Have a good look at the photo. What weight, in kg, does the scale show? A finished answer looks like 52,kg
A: 2.25,kg
